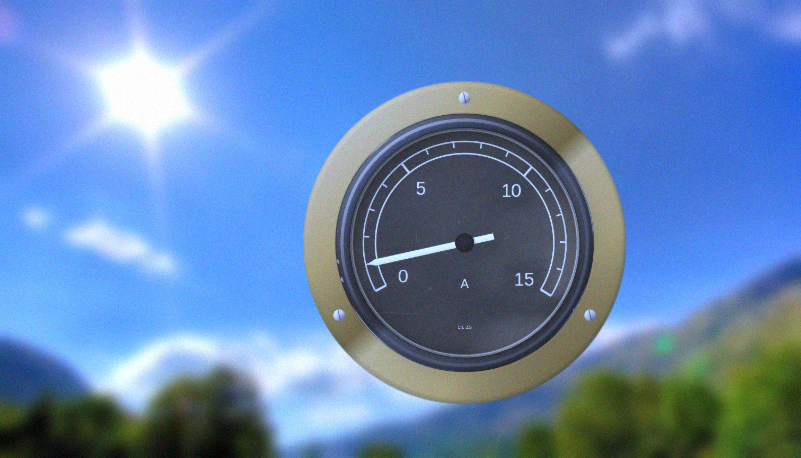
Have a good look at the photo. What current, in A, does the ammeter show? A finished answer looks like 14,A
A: 1,A
